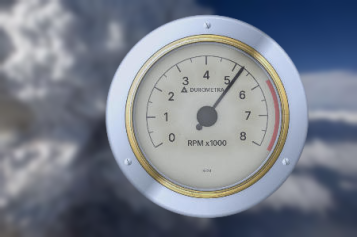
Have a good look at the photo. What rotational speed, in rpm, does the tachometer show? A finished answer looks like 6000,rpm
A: 5250,rpm
